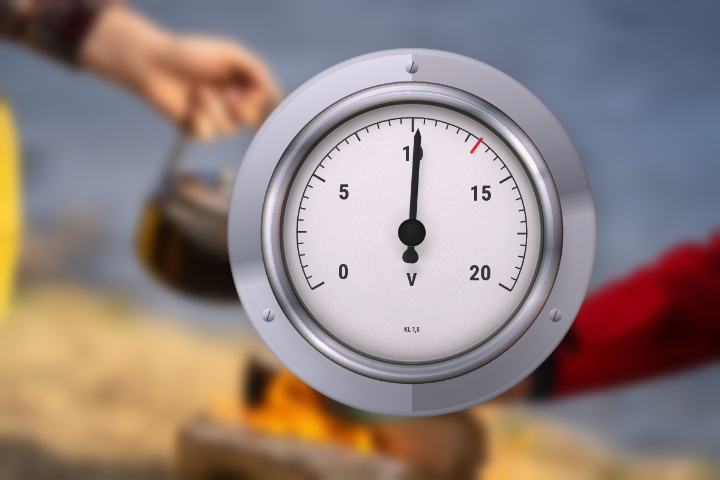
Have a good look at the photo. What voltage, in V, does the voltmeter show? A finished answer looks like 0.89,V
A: 10.25,V
